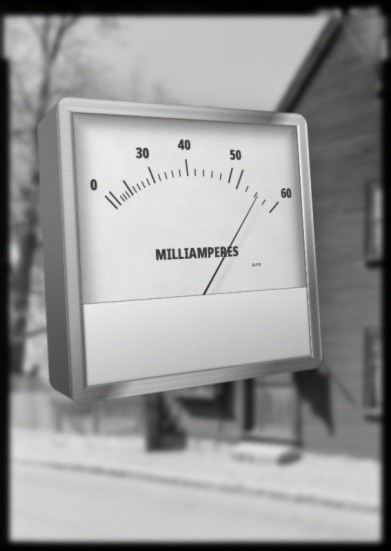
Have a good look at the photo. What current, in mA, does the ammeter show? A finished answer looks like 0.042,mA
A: 56,mA
